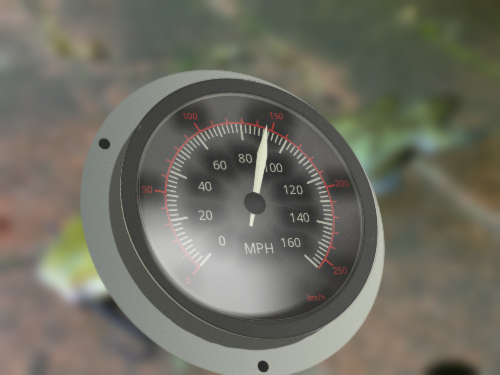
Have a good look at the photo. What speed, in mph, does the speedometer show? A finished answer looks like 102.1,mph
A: 90,mph
